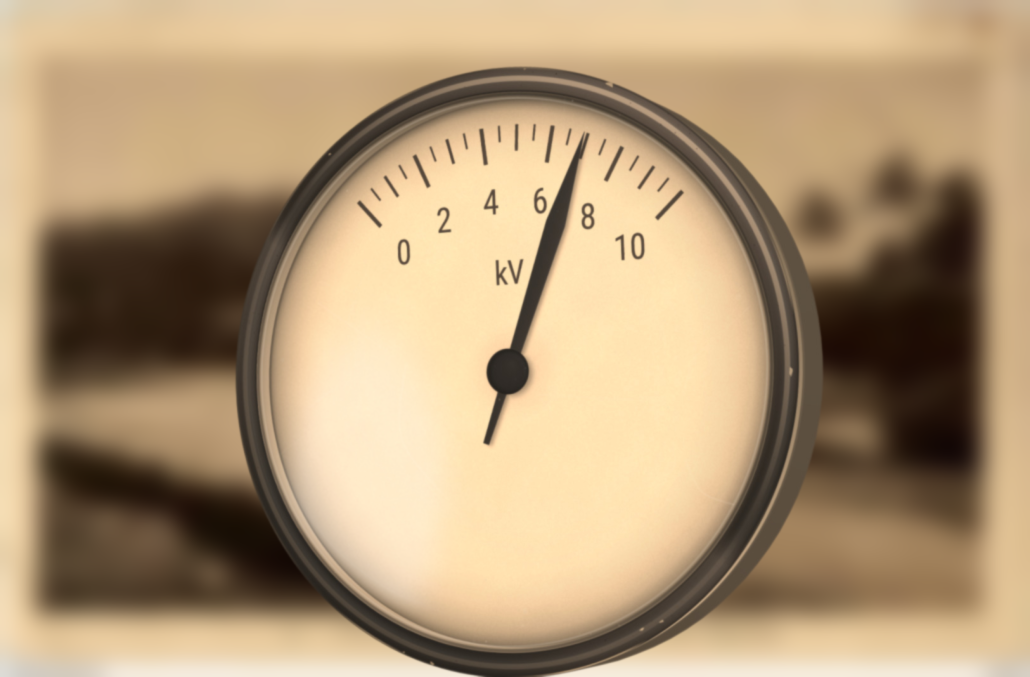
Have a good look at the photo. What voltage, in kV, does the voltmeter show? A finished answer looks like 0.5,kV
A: 7,kV
